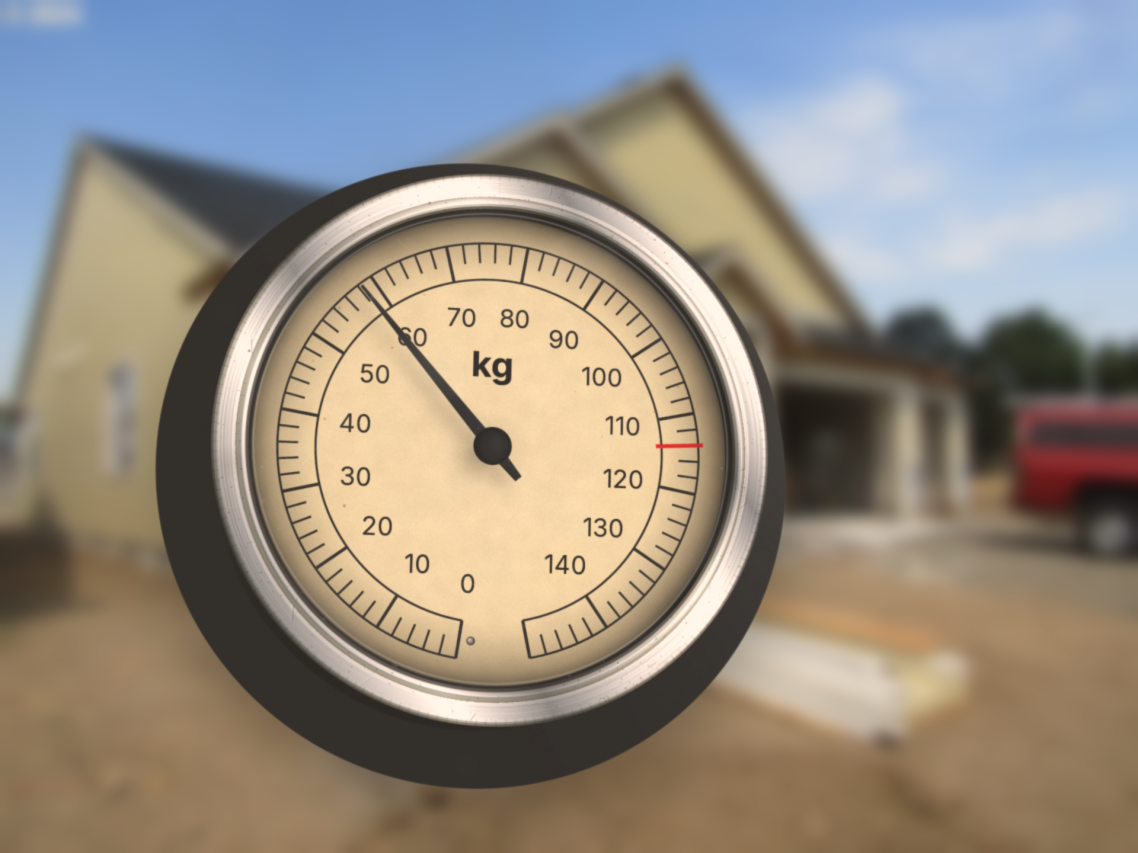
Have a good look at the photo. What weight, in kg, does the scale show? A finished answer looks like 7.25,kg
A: 58,kg
